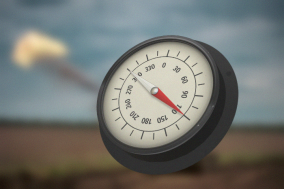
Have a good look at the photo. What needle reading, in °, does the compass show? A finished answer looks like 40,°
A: 120,°
